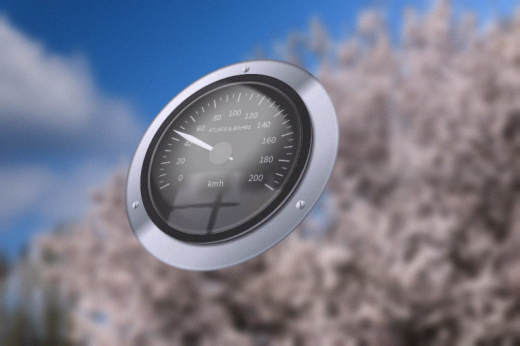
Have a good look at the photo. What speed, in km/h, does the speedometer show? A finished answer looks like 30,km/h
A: 45,km/h
